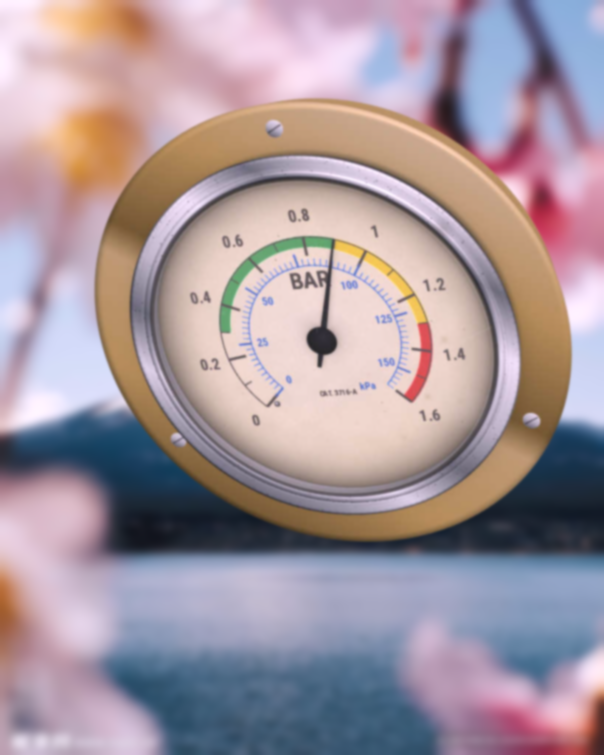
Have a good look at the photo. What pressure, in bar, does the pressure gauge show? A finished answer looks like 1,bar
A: 0.9,bar
